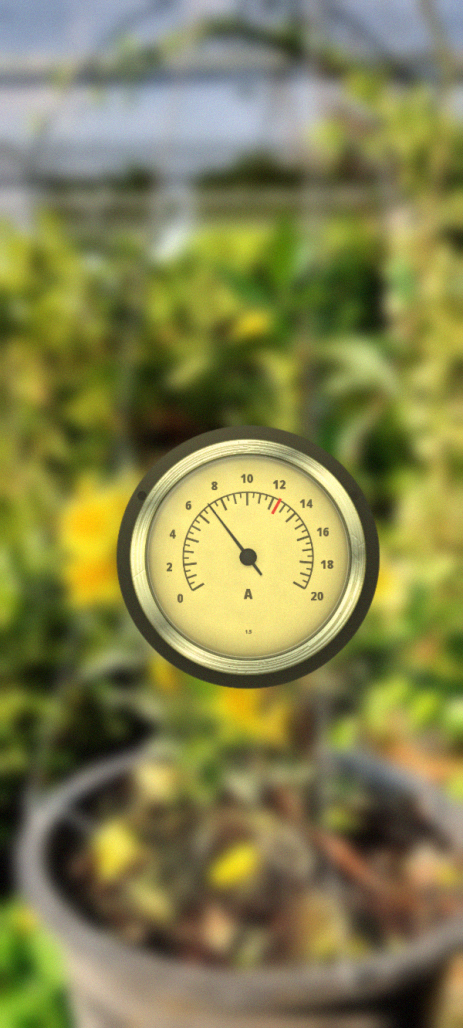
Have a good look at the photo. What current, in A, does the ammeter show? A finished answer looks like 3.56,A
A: 7,A
